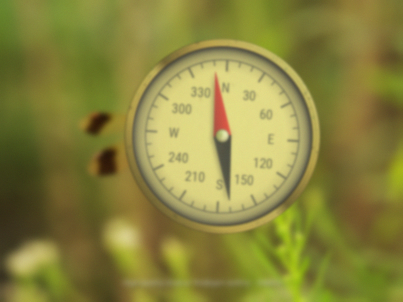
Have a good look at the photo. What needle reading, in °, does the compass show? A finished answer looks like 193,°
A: 350,°
